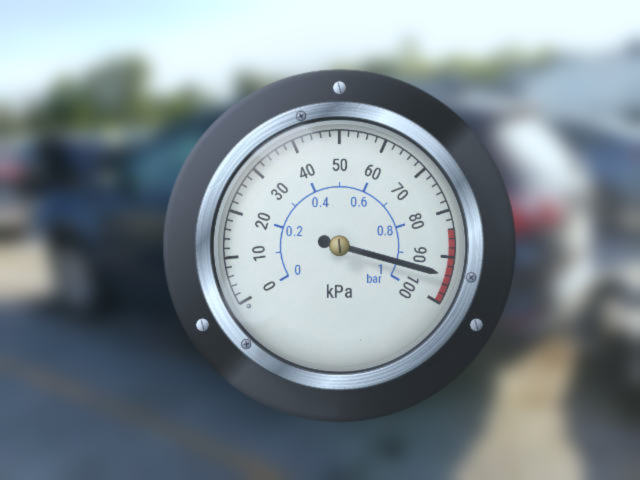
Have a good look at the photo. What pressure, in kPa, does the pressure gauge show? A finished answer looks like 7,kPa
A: 94,kPa
